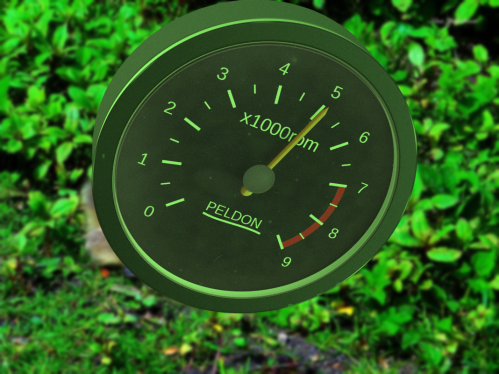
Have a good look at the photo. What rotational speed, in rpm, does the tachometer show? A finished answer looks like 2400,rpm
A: 5000,rpm
